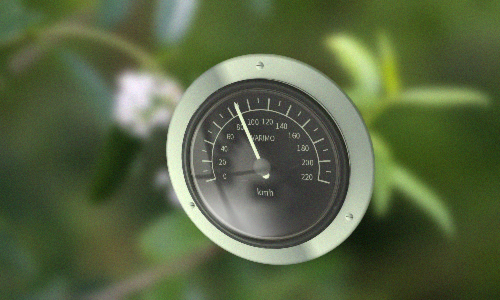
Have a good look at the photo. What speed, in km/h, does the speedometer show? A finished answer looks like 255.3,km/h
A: 90,km/h
